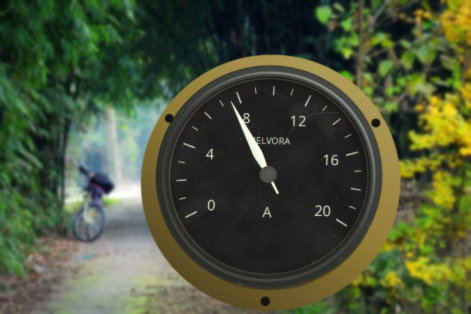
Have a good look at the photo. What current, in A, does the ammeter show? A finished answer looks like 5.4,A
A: 7.5,A
